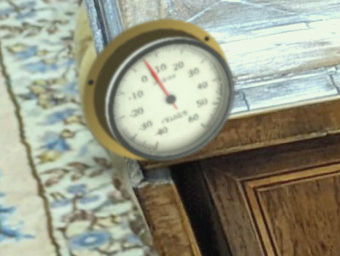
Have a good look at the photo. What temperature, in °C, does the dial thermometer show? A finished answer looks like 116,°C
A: 5,°C
